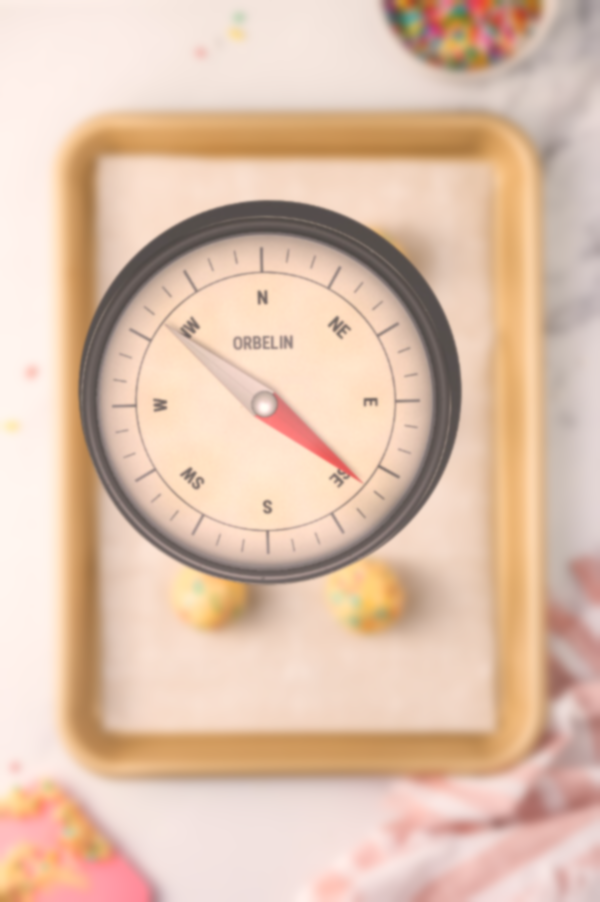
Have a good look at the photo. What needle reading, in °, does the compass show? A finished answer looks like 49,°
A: 130,°
